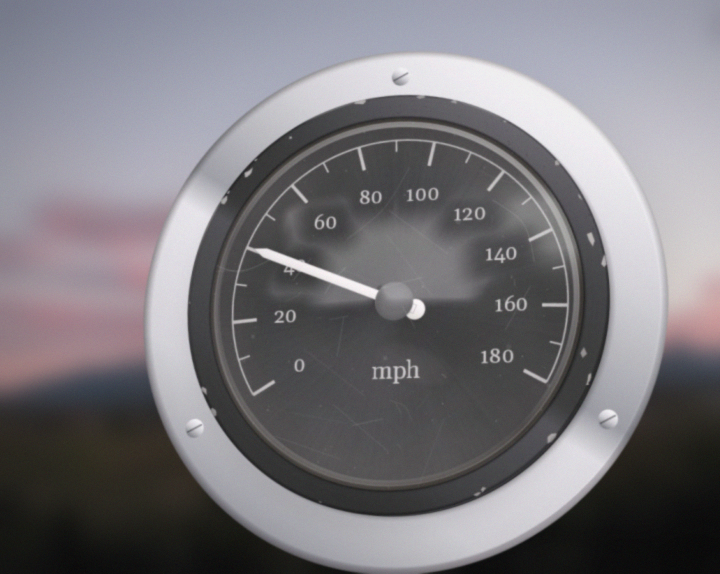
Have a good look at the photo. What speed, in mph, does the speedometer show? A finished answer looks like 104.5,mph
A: 40,mph
